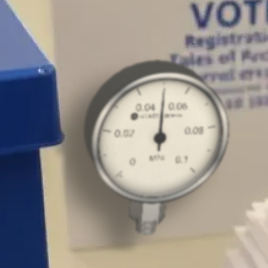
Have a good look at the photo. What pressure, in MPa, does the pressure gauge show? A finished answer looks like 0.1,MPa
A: 0.05,MPa
